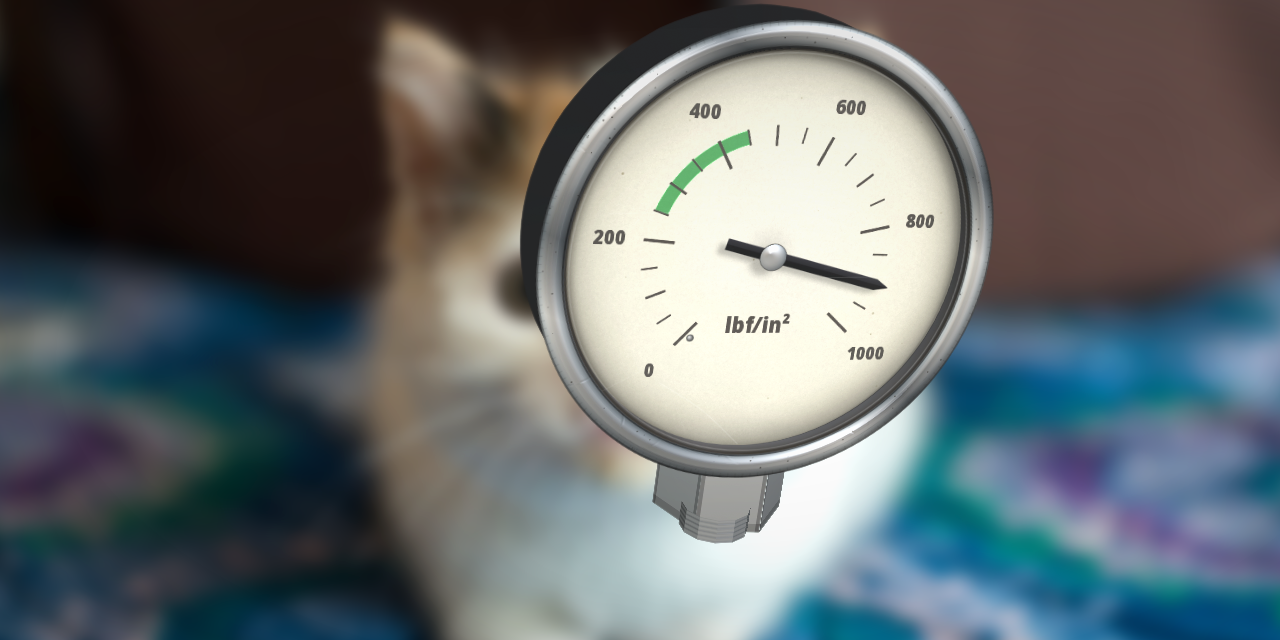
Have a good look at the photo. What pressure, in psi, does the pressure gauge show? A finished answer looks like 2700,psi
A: 900,psi
